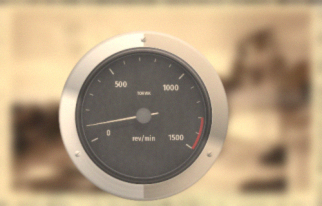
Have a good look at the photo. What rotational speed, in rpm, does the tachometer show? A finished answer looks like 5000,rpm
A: 100,rpm
